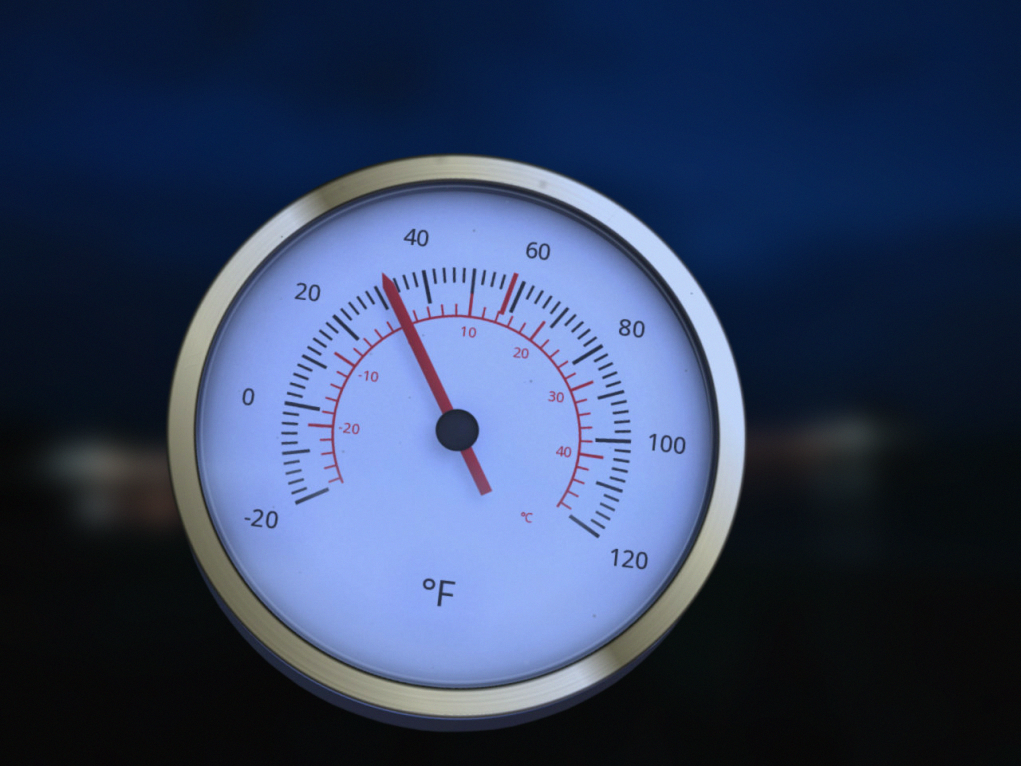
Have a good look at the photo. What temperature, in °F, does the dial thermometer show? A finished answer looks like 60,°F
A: 32,°F
